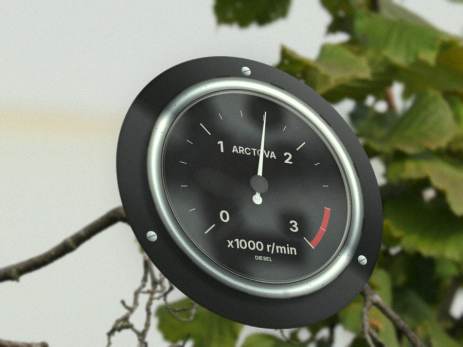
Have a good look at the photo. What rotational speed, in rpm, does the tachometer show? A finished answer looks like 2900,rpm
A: 1600,rpm
